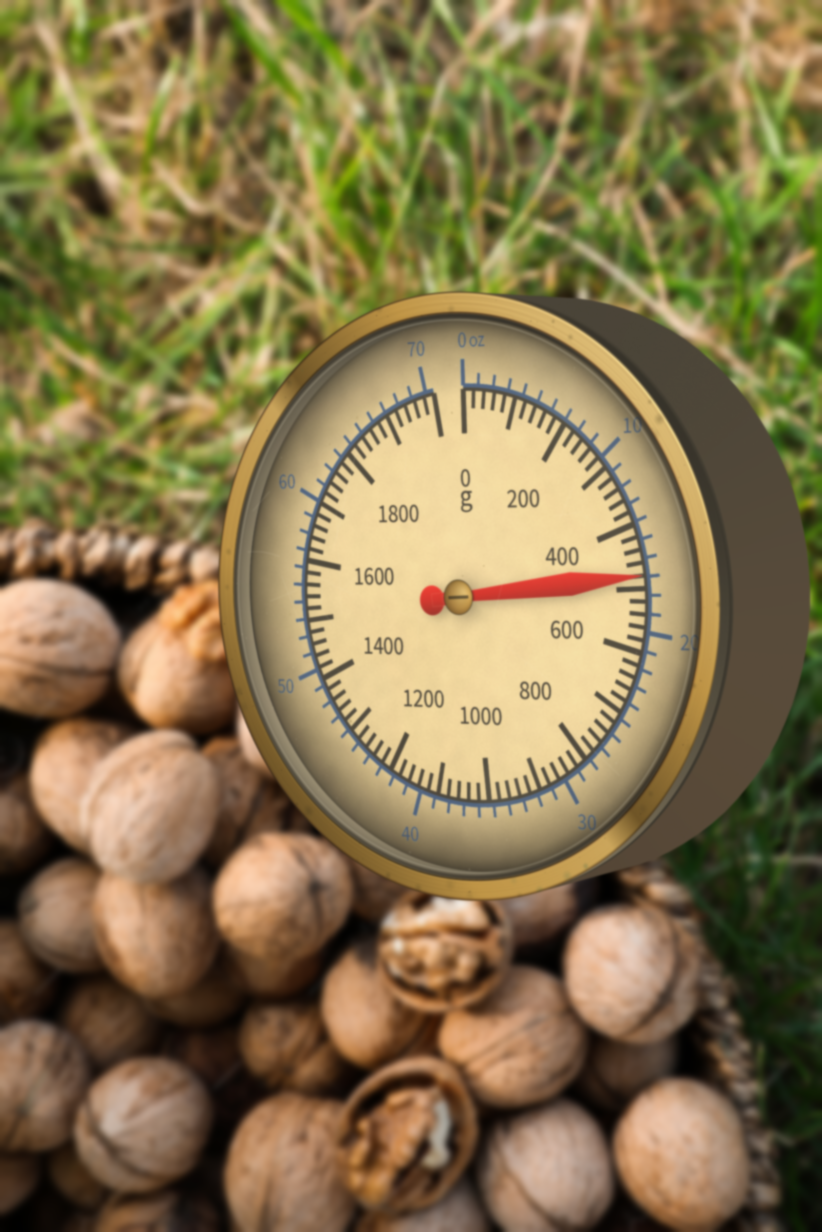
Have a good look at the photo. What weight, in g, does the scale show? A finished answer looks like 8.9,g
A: 480,g
